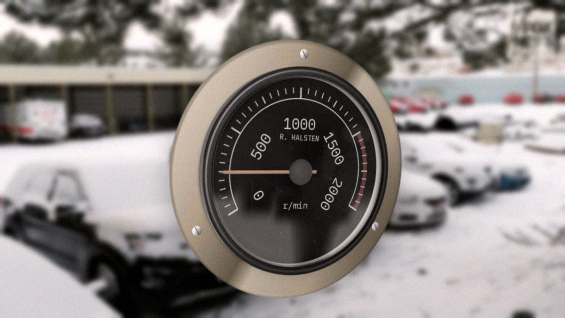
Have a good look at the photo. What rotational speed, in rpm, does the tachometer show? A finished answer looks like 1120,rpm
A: 250,rpm
